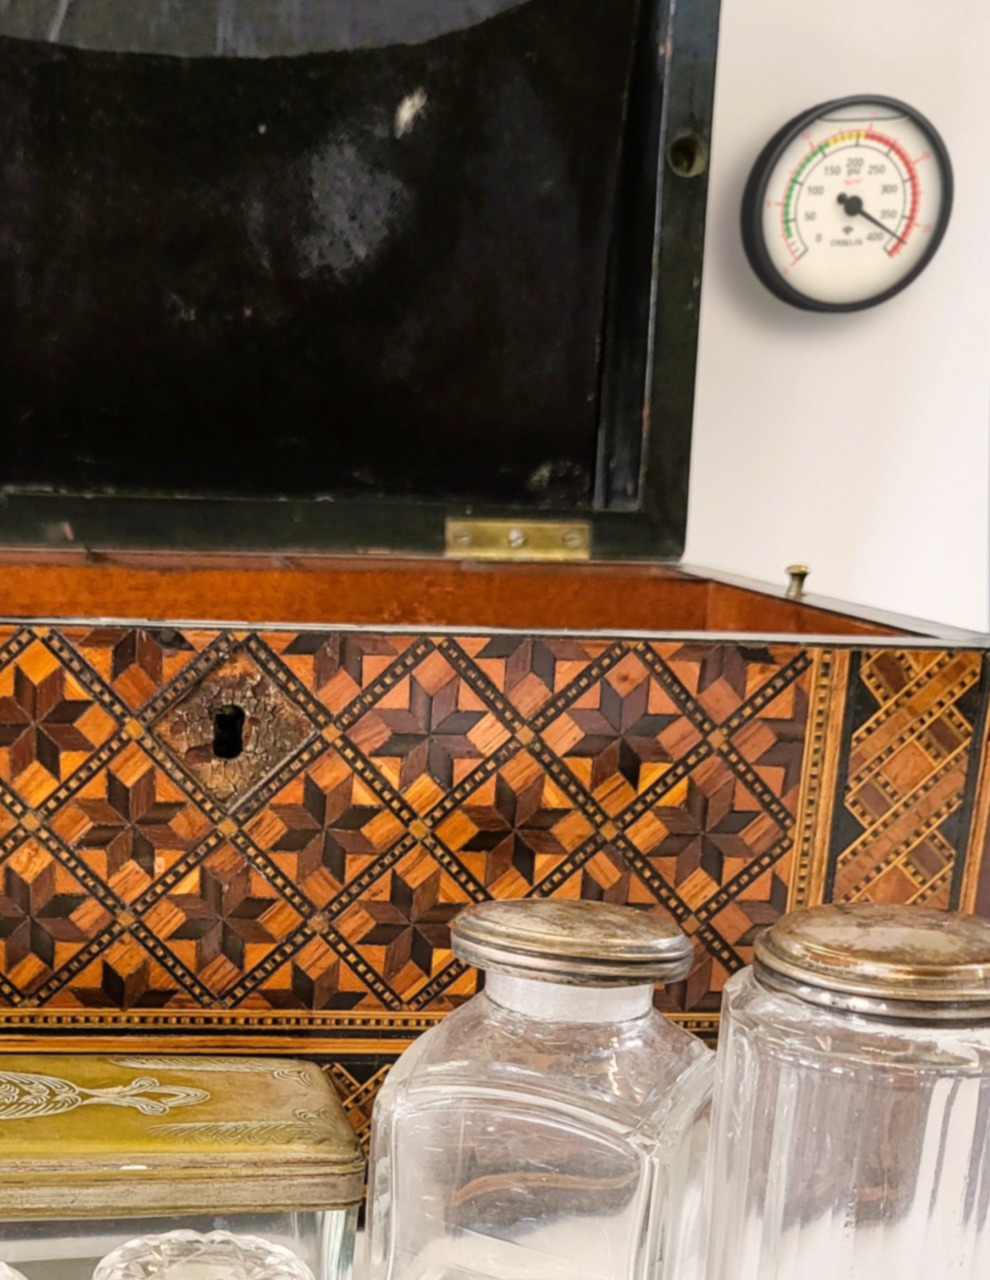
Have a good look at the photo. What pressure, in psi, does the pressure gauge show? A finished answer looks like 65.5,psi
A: 380,psi
